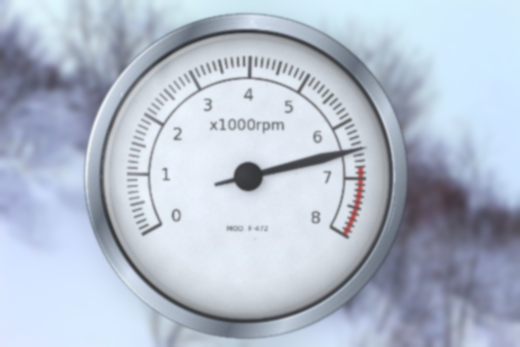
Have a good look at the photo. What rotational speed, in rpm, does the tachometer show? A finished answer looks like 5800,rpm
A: 6500,rpm
